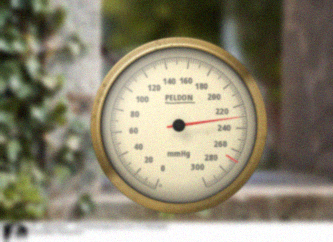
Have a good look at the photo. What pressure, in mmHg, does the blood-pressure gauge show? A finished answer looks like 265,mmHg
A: 230,mmHg
